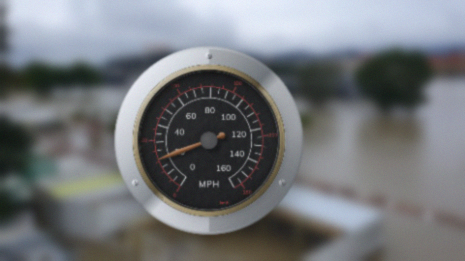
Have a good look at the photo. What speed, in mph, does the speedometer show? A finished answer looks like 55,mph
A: 20,mph
